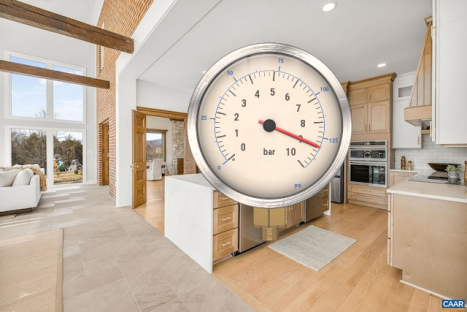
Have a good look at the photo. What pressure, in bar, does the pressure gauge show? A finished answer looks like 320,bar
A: 9,bar
